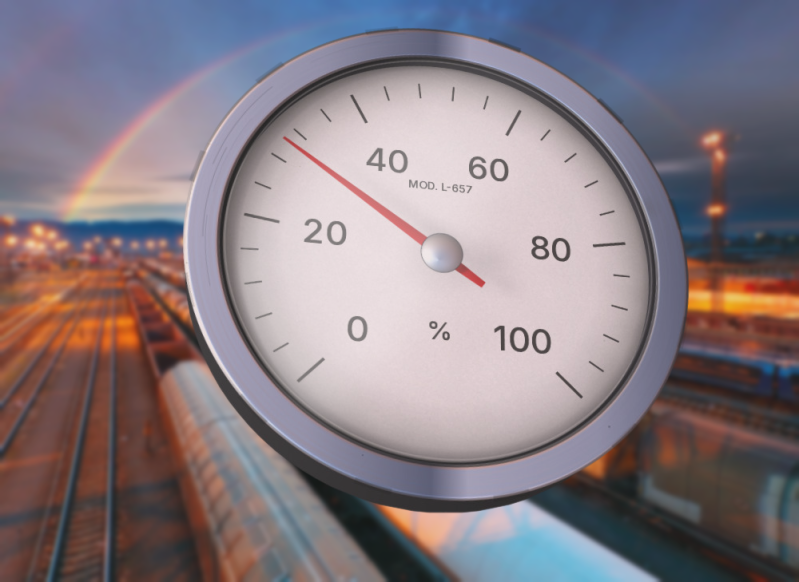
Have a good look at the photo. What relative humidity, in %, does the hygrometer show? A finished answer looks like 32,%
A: 30,%
